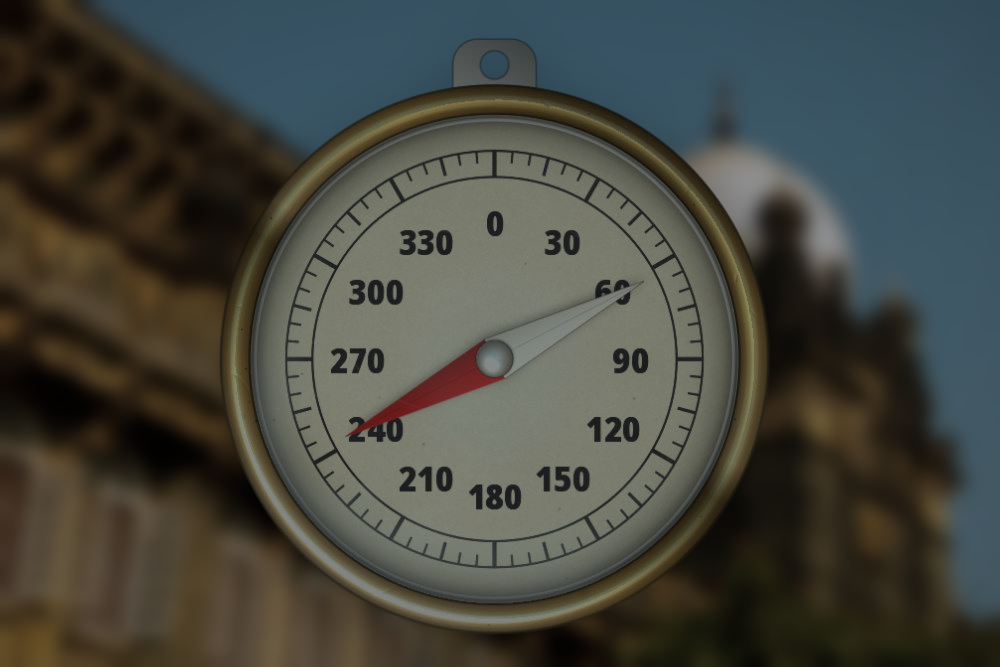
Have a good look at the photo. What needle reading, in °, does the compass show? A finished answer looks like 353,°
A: 242.5,°
